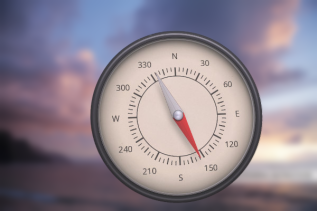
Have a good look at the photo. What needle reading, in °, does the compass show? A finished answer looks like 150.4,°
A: 155,°
